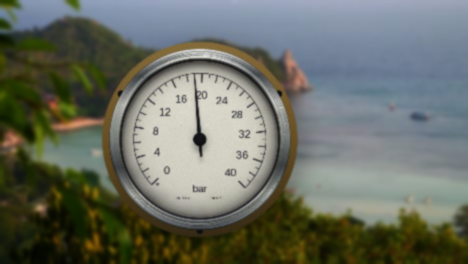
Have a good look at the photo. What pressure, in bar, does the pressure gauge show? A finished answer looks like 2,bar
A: 19,bar
